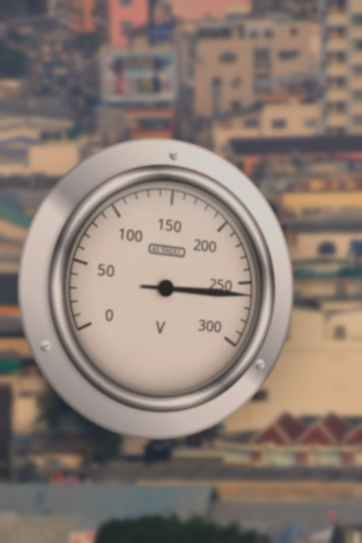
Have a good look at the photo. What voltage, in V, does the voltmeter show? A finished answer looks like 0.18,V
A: 260,V
